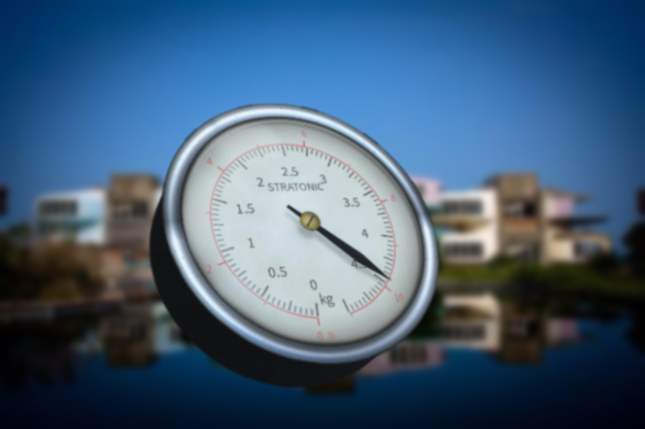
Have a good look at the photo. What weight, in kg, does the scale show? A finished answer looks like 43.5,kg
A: 4.5,kg
